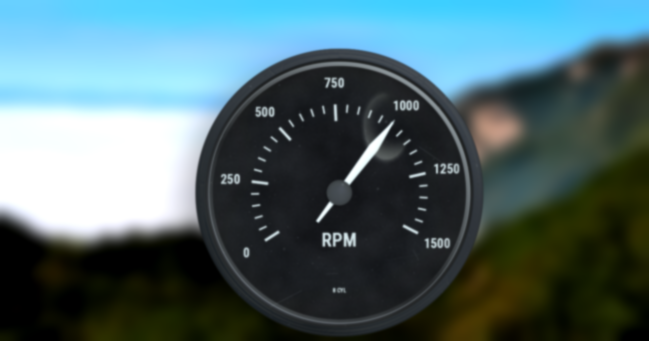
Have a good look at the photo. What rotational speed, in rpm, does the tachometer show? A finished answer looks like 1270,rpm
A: 1000,rpm
